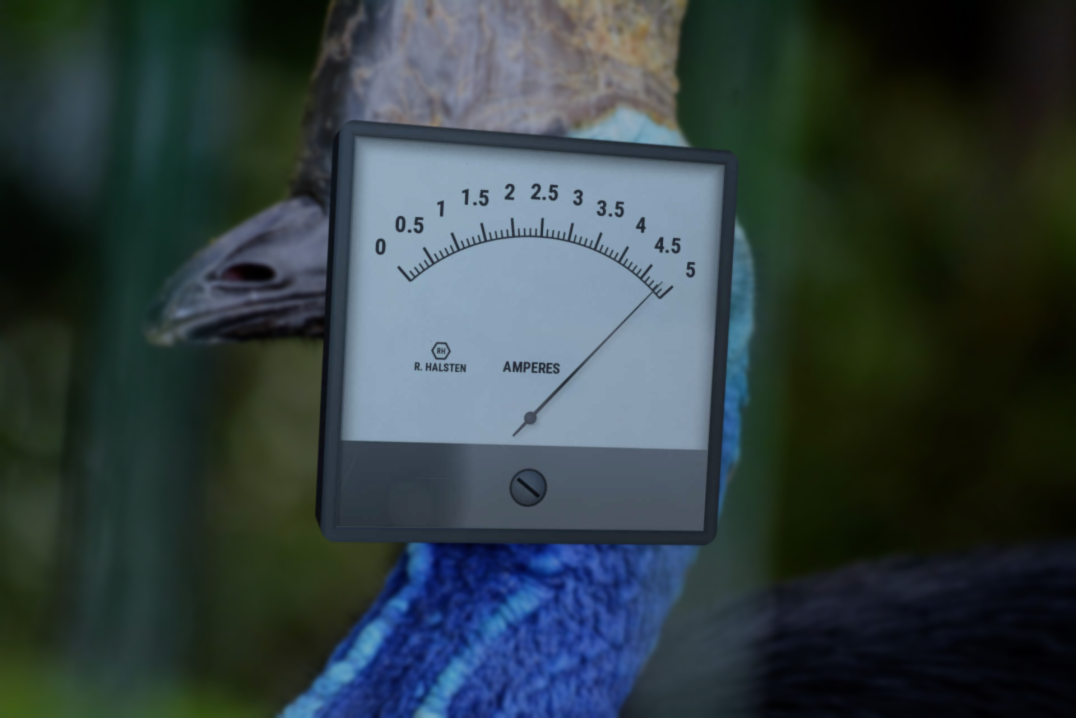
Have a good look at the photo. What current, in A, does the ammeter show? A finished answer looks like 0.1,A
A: 4.8,A
